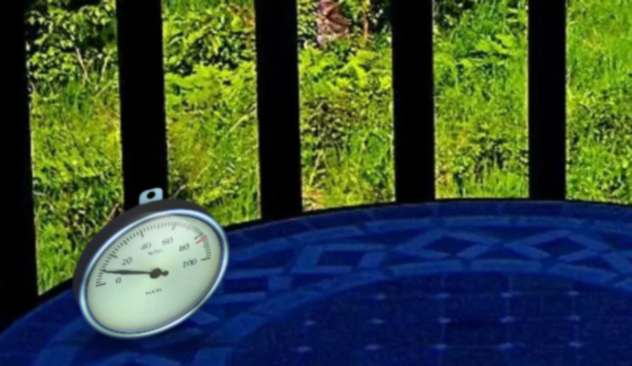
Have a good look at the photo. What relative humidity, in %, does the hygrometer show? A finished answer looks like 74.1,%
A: 10,%
